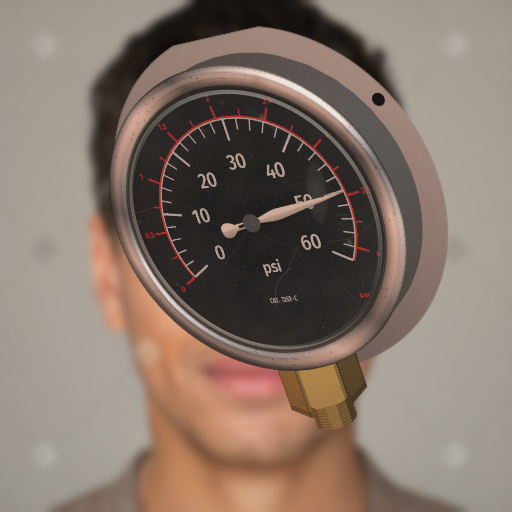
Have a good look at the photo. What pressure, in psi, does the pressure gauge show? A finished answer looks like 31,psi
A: 50,psi
